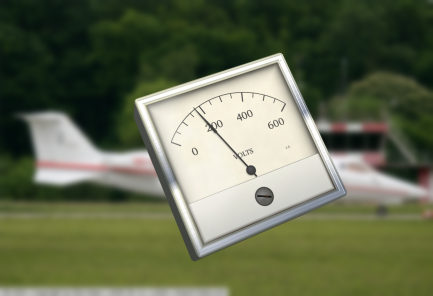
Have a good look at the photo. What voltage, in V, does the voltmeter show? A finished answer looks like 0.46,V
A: 175,V
